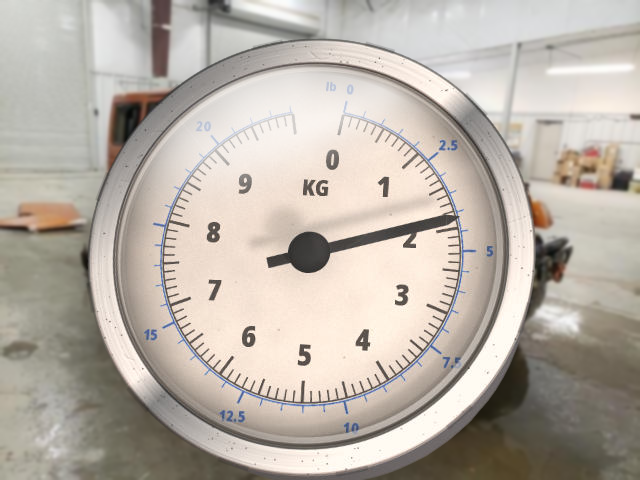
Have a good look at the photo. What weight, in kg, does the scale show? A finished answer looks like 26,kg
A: 1.9,kg
